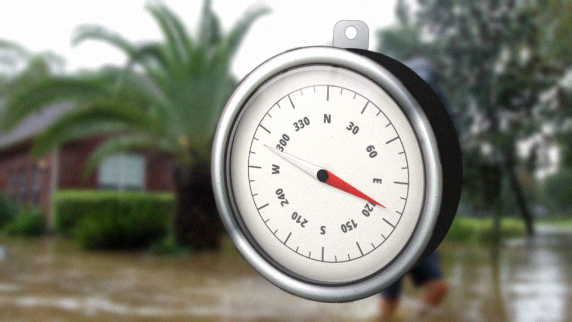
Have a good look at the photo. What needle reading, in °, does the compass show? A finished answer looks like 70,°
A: 110,°
